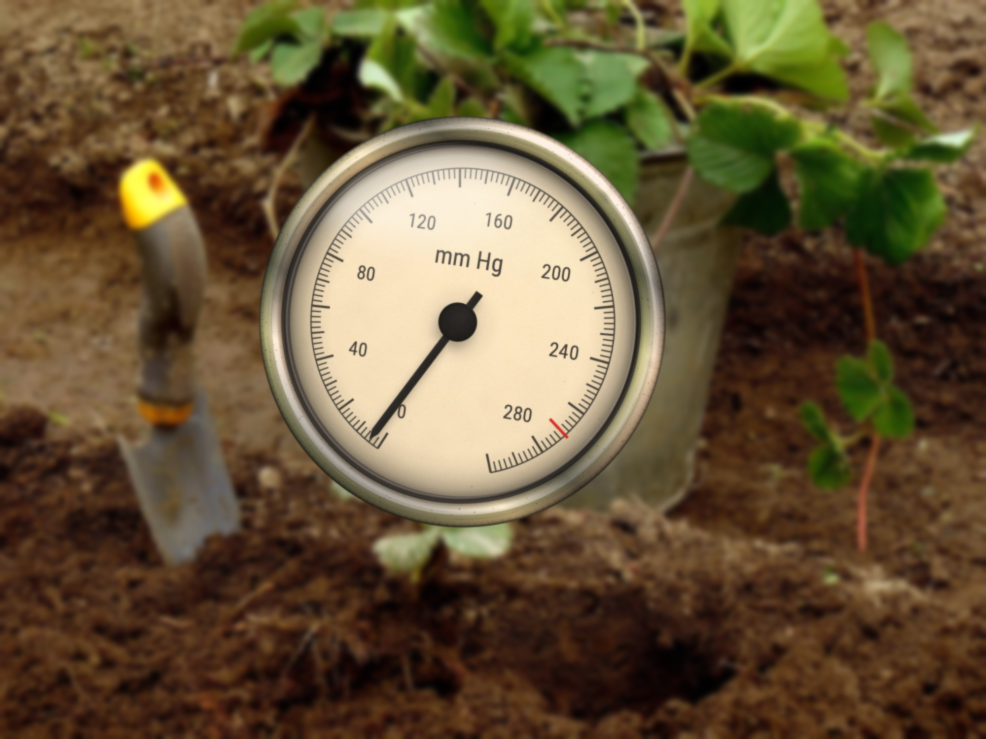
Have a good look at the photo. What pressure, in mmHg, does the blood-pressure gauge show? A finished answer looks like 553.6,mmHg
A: 4,mmHg
